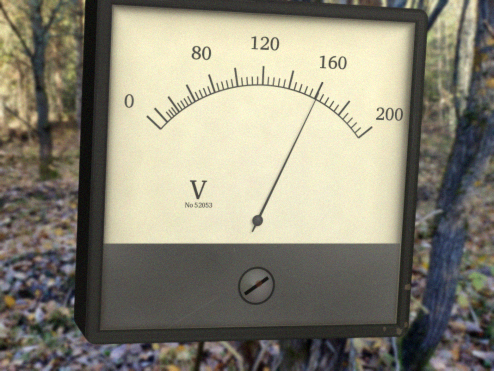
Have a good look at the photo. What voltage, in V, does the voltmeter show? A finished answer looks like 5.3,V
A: 160,V
